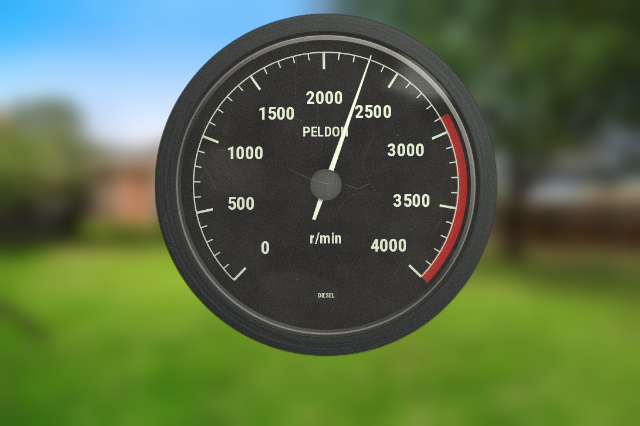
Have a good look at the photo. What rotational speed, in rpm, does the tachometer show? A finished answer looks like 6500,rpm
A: 2300,rpm
